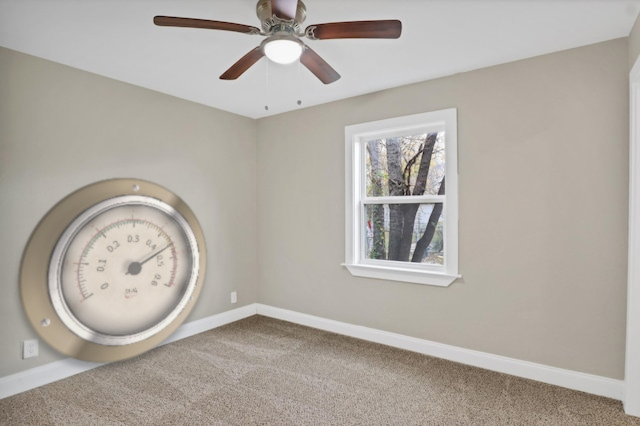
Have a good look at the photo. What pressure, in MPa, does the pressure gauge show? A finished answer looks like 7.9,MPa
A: 0.45,MPa
